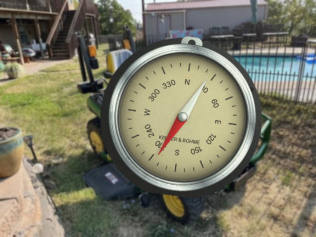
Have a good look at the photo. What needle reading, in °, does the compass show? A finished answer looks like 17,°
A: 205,°
